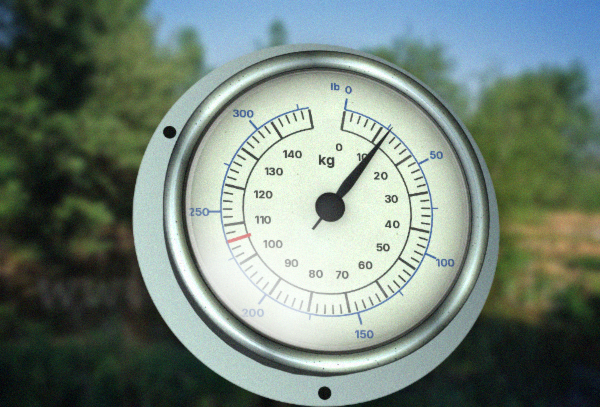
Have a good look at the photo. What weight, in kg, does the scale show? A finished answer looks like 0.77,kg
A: 12,kg
